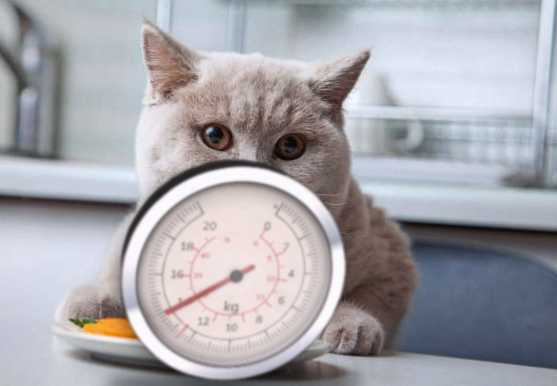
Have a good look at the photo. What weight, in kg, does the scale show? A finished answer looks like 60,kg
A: 14,kg
